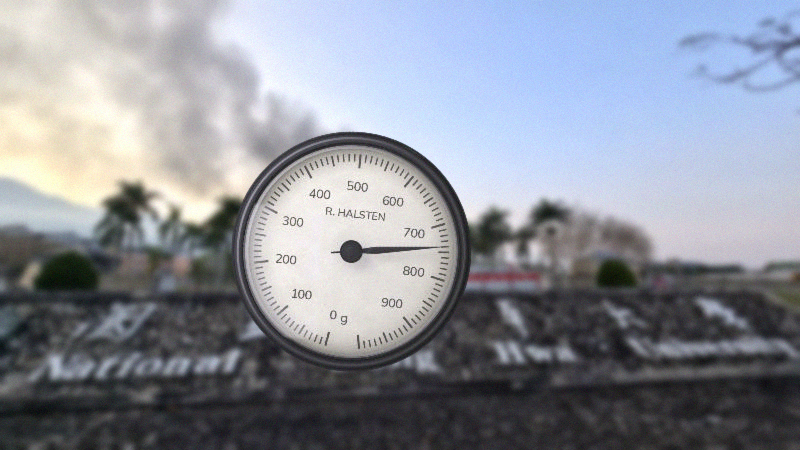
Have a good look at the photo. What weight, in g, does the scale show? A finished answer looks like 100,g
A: 740,g
